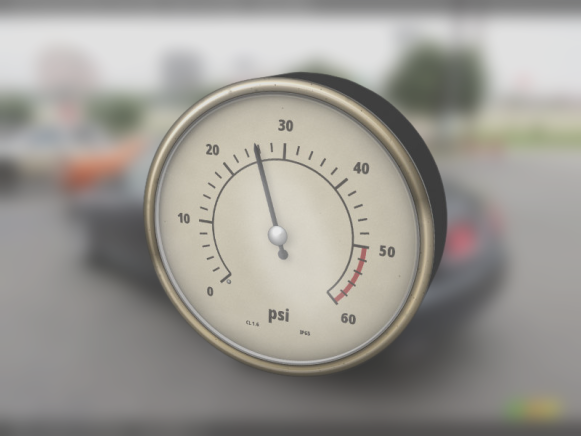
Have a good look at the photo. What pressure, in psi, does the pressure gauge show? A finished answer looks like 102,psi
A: 26,psi
